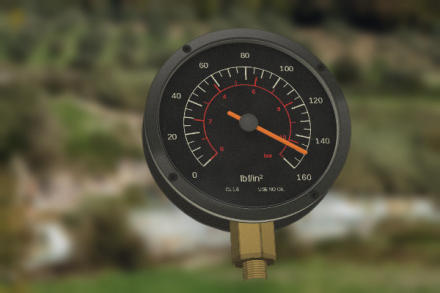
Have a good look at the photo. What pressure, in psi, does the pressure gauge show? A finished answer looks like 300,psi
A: 150,psi
